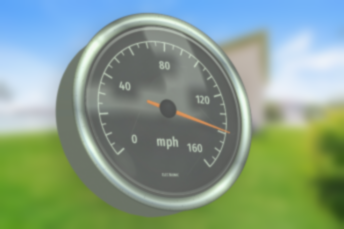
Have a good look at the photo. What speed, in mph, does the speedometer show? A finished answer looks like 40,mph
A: 140,mph
